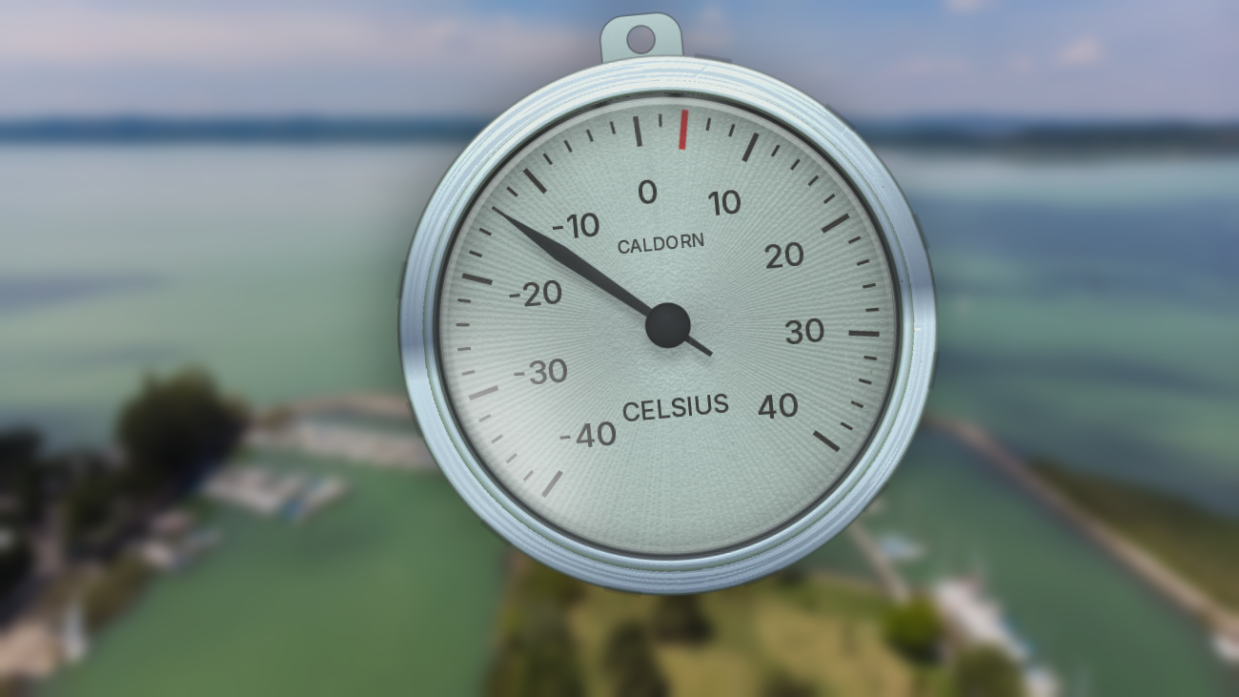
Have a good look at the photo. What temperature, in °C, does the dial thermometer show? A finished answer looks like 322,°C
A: -14,°C
